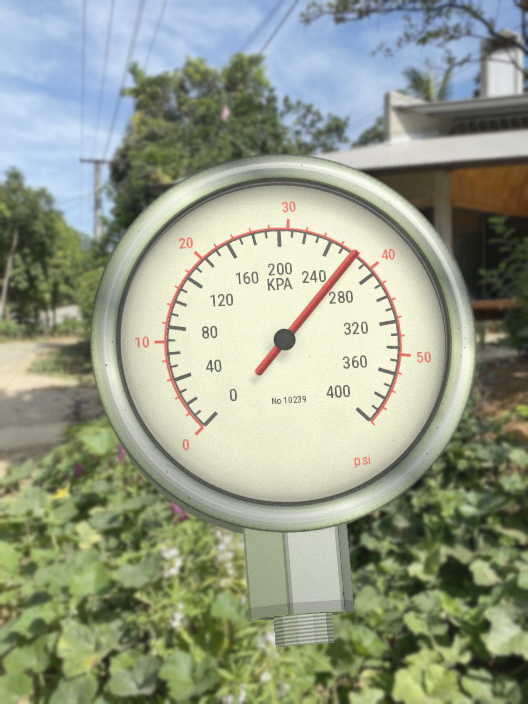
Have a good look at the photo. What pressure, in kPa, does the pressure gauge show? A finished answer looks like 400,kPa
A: 260,kPa
